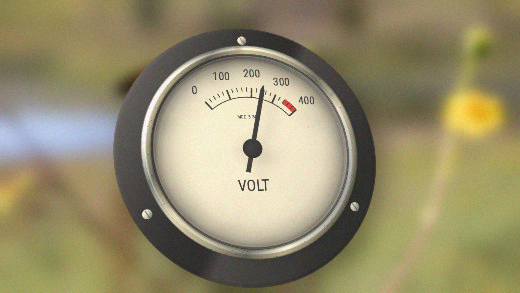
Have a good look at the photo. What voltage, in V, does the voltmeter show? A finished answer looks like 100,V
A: 240,V
